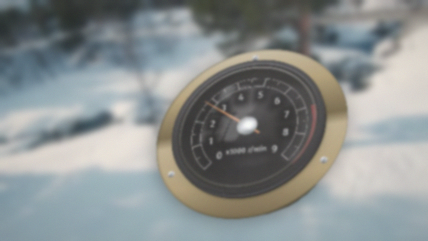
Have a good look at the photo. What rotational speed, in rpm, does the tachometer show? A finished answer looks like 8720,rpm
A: 2750,rpm
